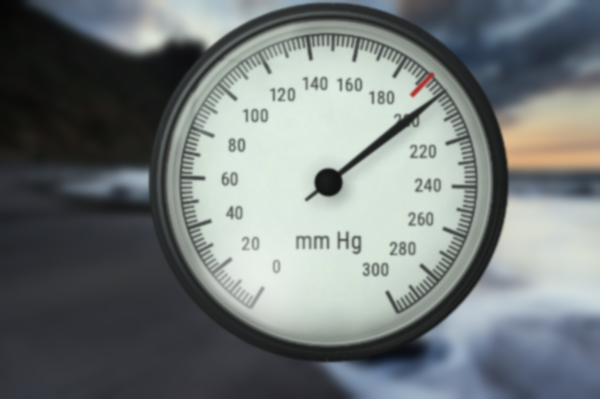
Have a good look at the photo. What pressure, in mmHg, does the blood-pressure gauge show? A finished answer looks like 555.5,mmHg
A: 200,mmHg
